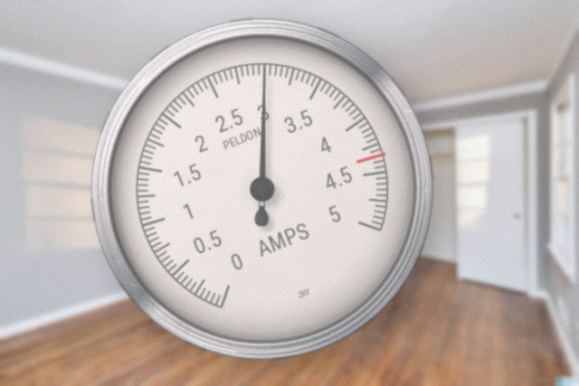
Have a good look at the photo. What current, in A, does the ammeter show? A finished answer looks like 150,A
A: 3,A
